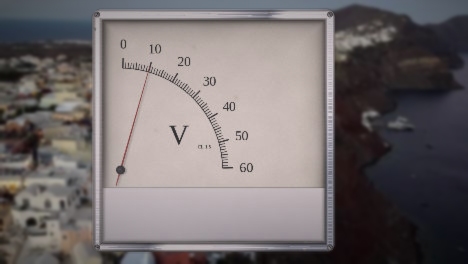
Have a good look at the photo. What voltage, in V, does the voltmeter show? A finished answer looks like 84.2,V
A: 10,V
